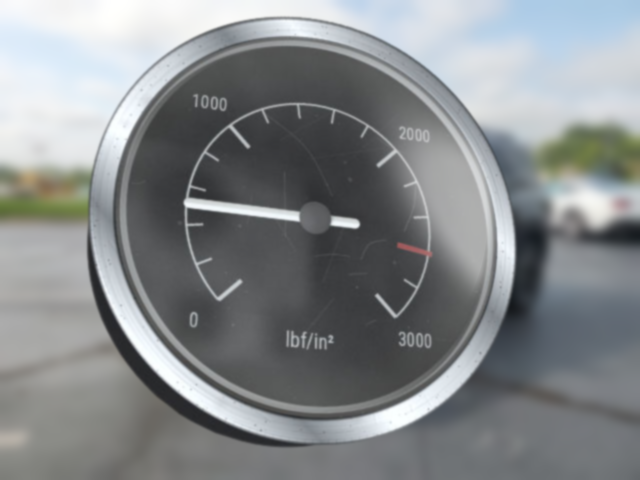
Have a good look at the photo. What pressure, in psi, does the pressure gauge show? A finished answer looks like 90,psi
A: 500,psi
